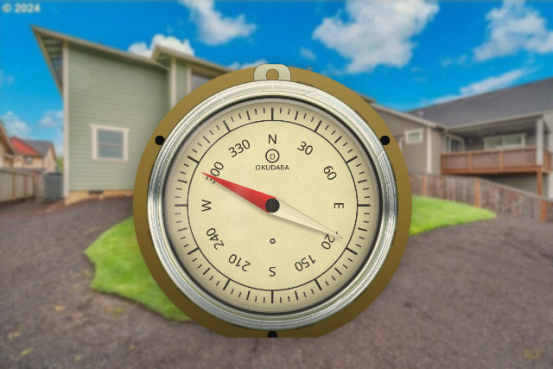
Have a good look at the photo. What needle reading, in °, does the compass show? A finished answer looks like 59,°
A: 295,°
